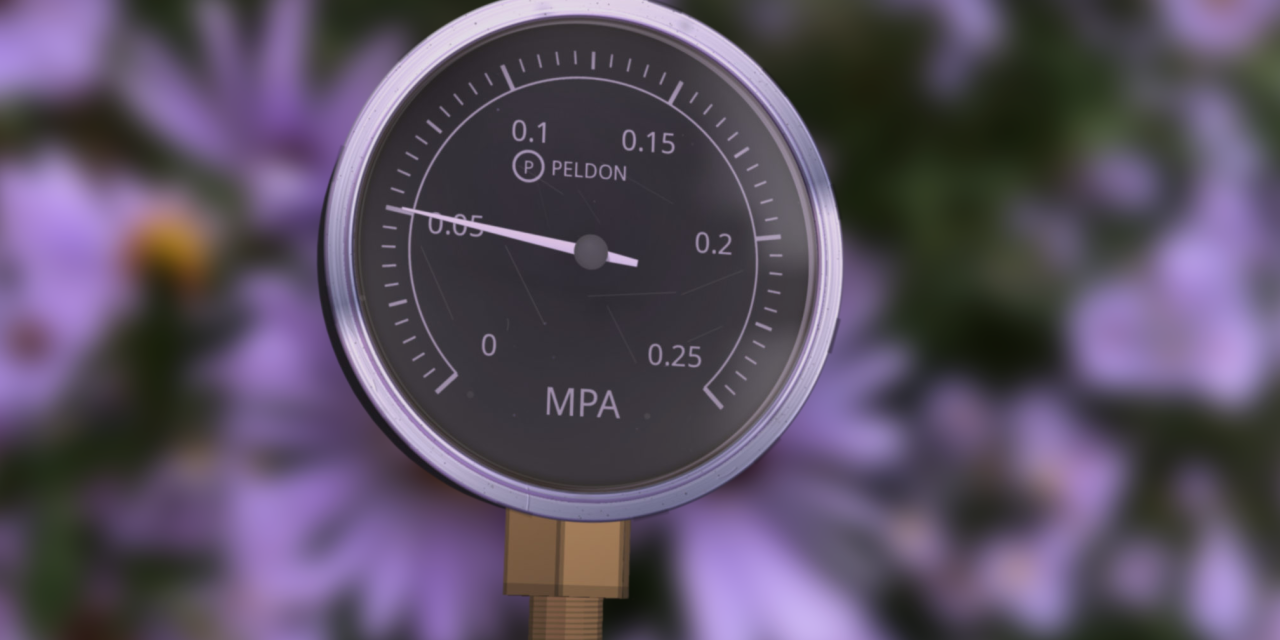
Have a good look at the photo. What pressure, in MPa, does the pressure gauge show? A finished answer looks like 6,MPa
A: 0.05,MPa
